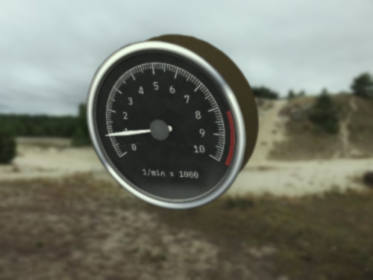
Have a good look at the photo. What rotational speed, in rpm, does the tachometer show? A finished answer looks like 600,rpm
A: 1000,rpm
